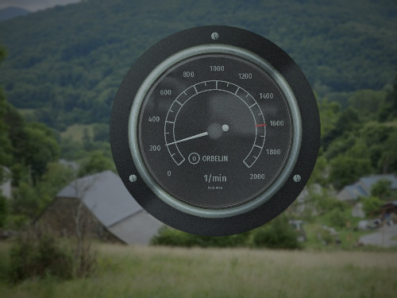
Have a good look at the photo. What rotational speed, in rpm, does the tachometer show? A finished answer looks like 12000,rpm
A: 200,rpm
